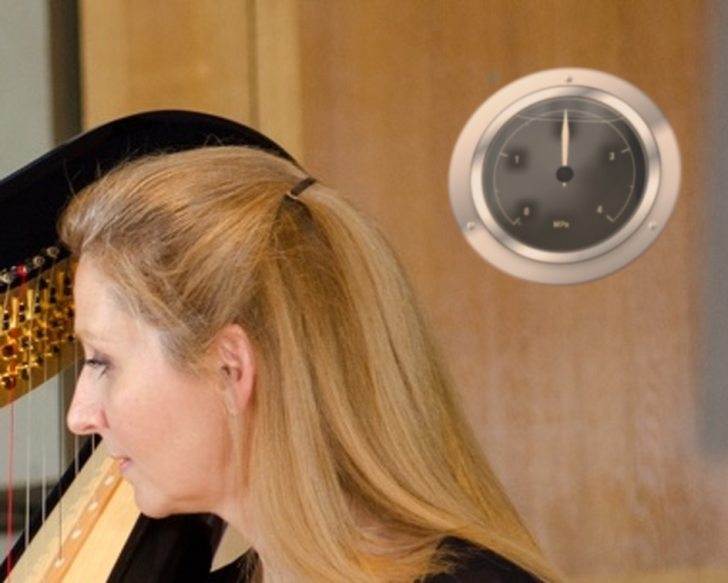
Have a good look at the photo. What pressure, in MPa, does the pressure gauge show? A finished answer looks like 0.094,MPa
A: 2,MPa
